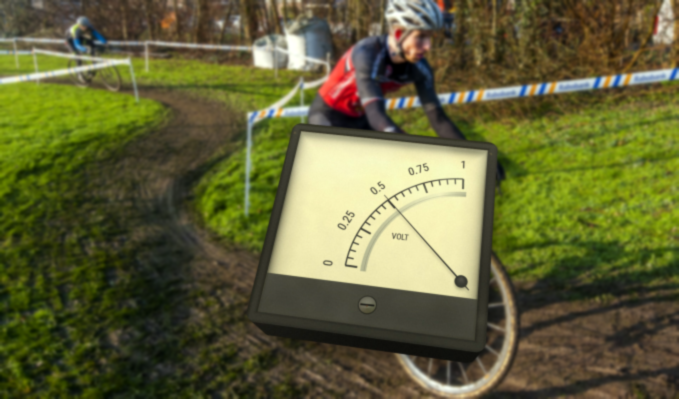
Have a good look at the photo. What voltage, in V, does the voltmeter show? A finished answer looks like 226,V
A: 0.5,V
